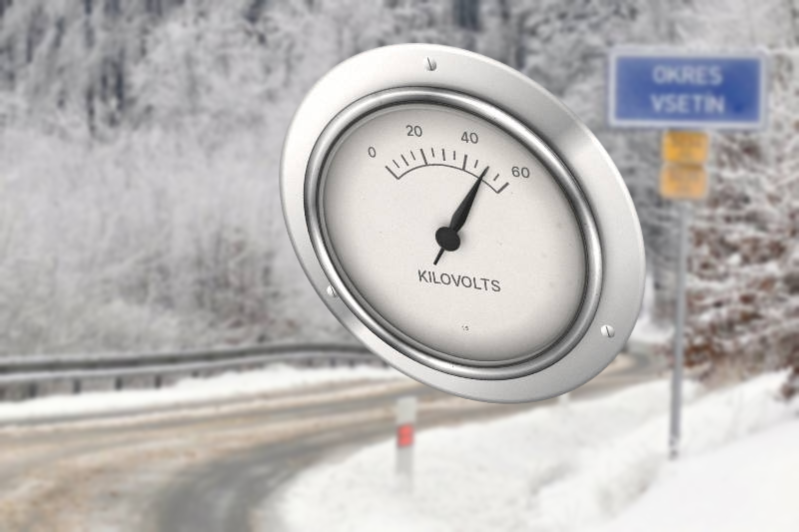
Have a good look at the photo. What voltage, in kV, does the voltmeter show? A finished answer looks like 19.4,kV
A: 50,kV
